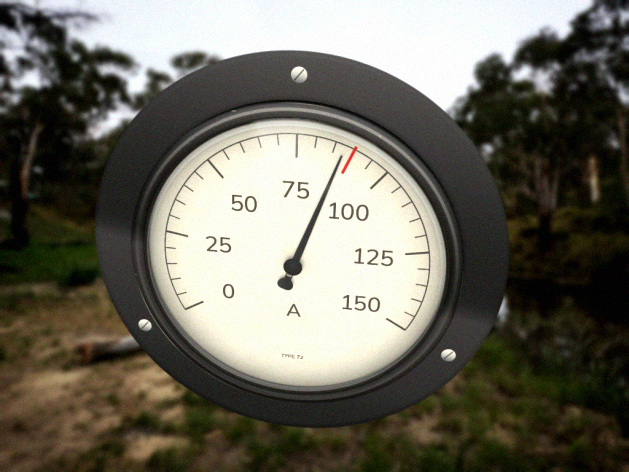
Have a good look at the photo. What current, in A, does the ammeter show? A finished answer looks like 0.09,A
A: 87.5,A
